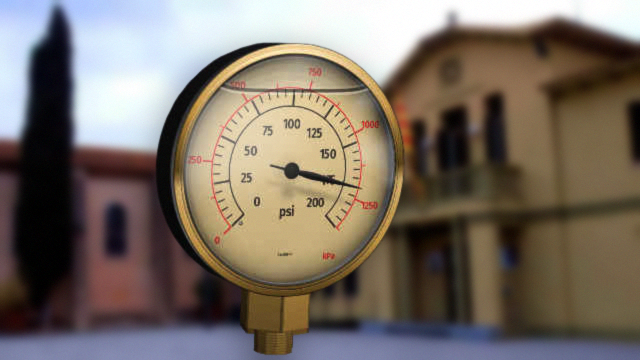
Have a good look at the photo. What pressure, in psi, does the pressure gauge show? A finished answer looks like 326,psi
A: 175,psi
